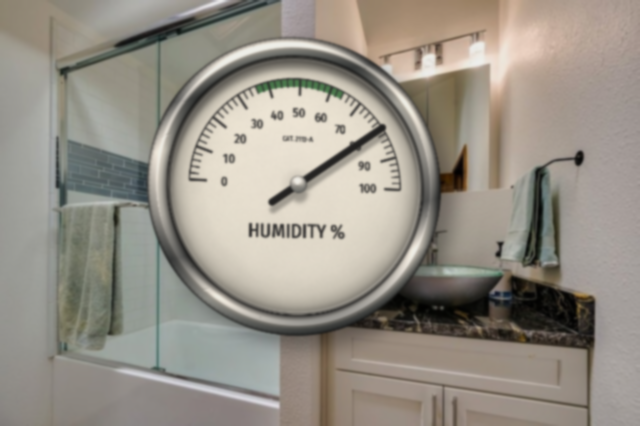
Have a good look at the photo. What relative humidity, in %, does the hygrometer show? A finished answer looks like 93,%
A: 80,%
